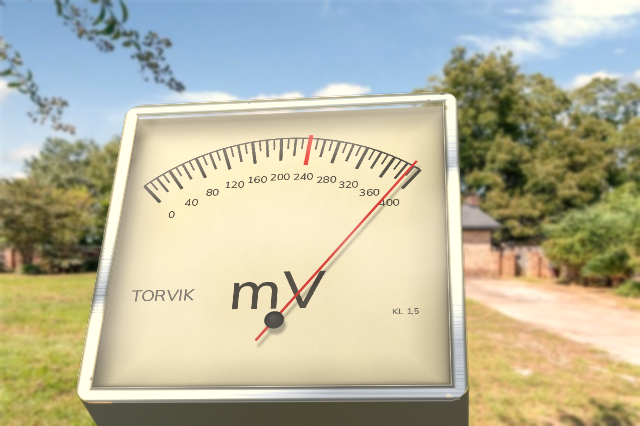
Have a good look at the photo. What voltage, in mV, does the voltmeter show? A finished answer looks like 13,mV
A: 390,mV
